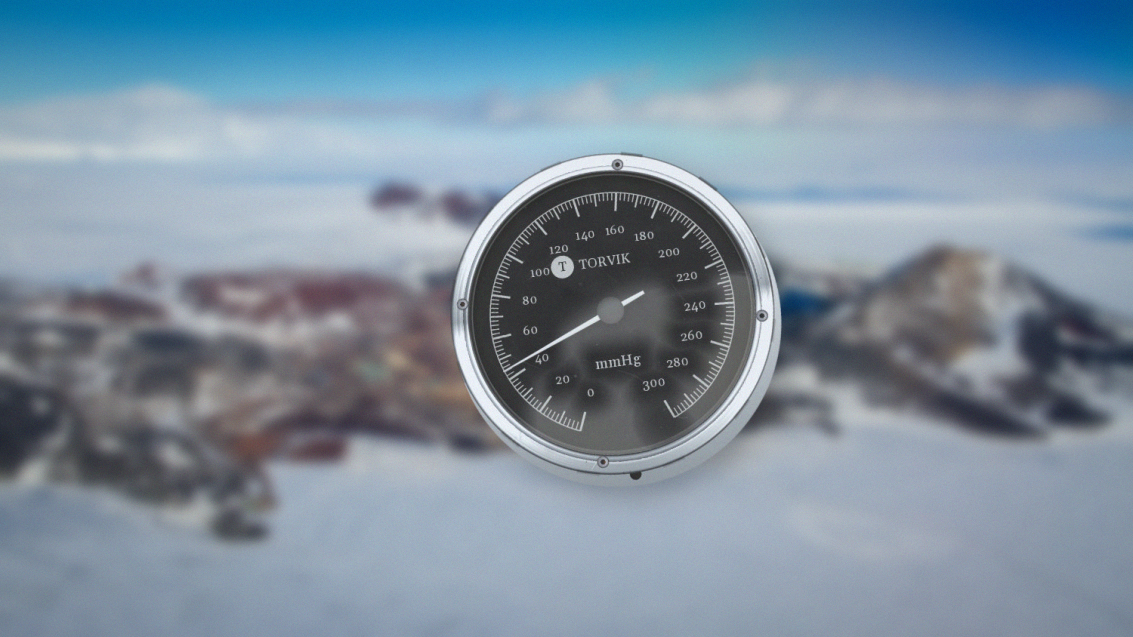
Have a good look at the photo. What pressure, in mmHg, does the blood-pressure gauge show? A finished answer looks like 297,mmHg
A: 44,mmHg
